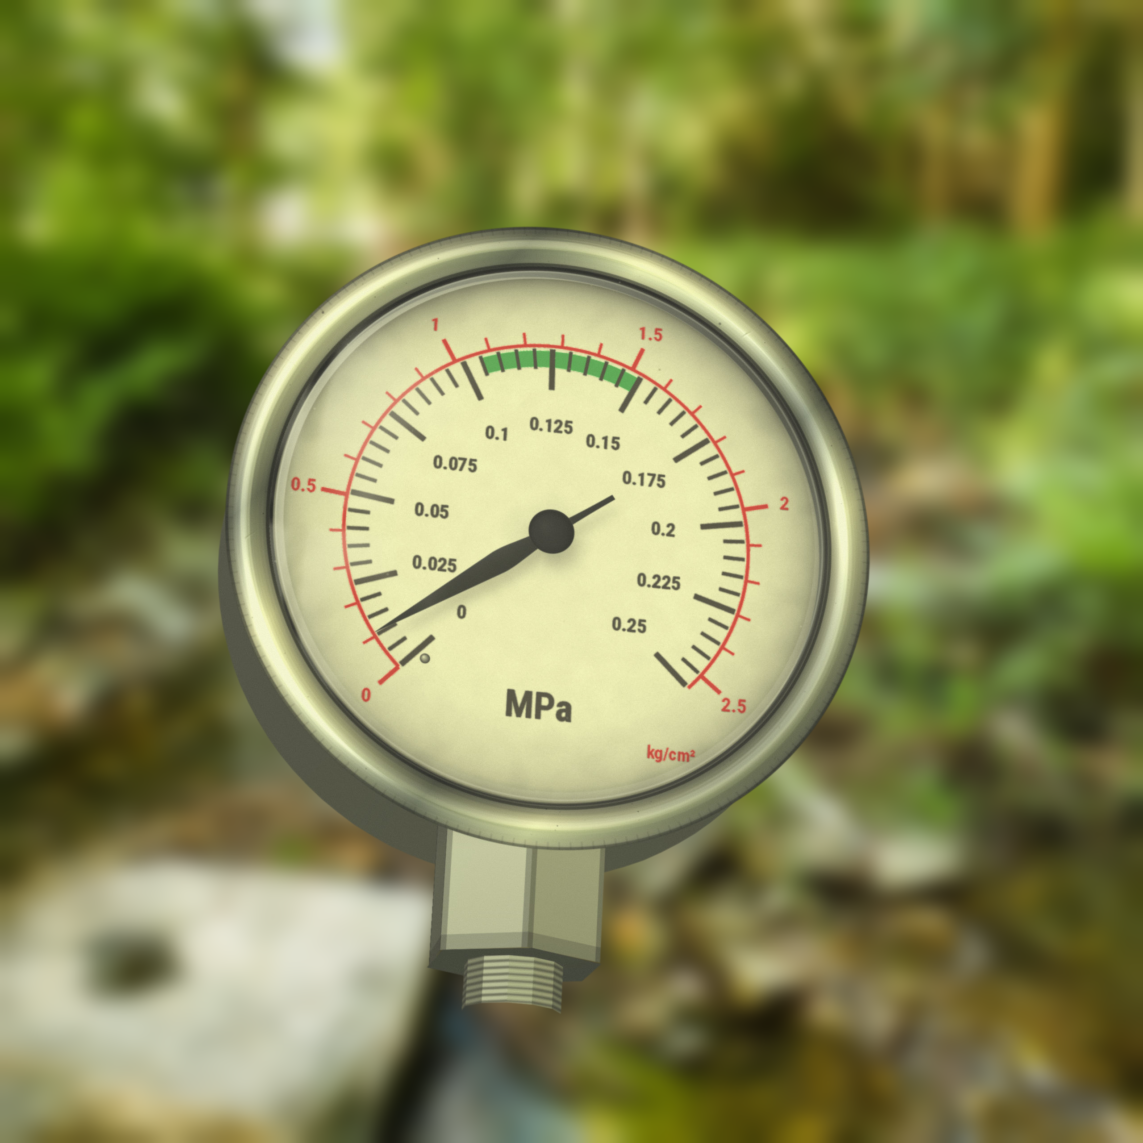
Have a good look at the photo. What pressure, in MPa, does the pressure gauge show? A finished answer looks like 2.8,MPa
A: 0.01,MPa
